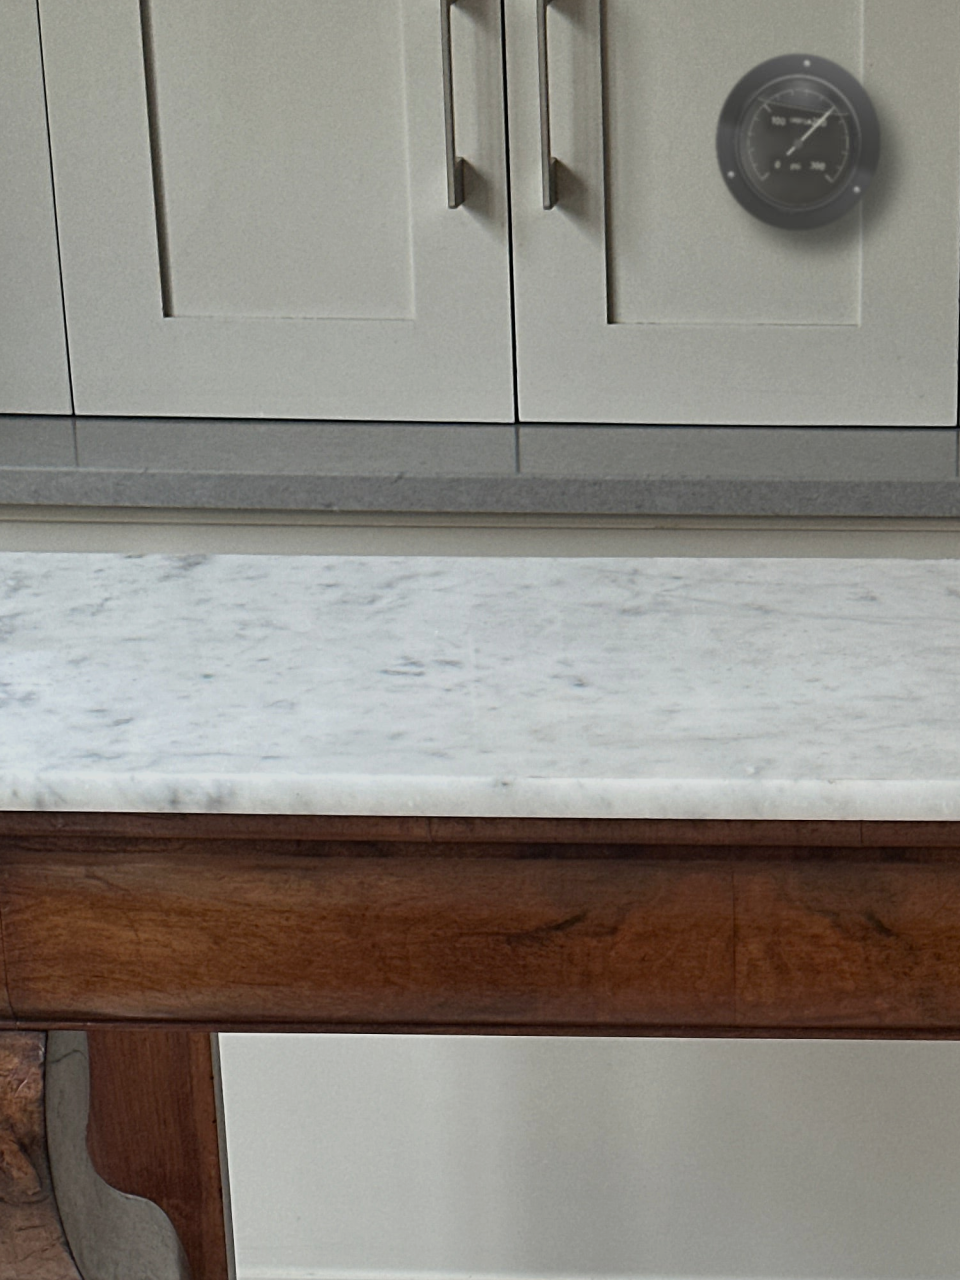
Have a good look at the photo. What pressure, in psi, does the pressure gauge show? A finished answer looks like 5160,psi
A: 200,psi
